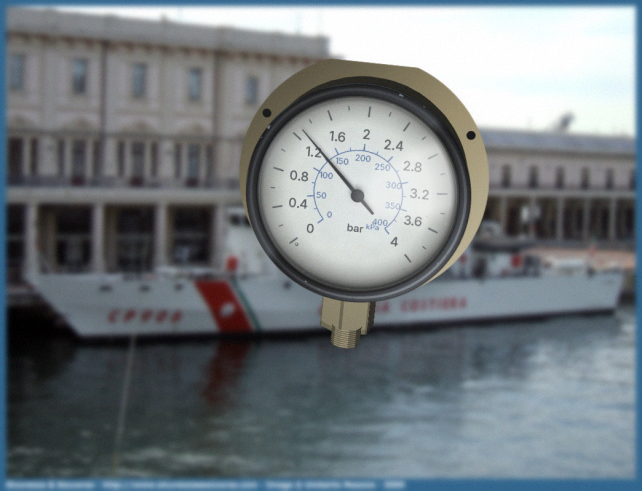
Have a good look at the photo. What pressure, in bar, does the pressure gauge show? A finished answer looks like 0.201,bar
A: 1.3,bar
